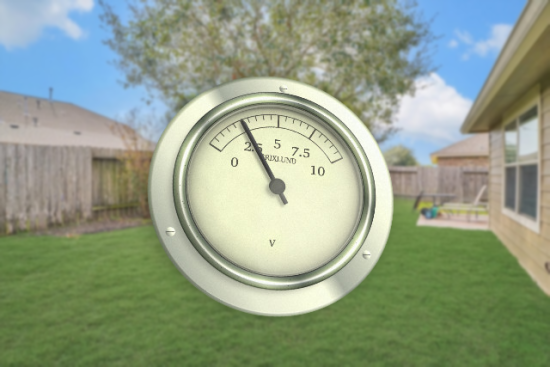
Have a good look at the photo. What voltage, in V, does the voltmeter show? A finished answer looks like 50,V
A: 2.5,V
